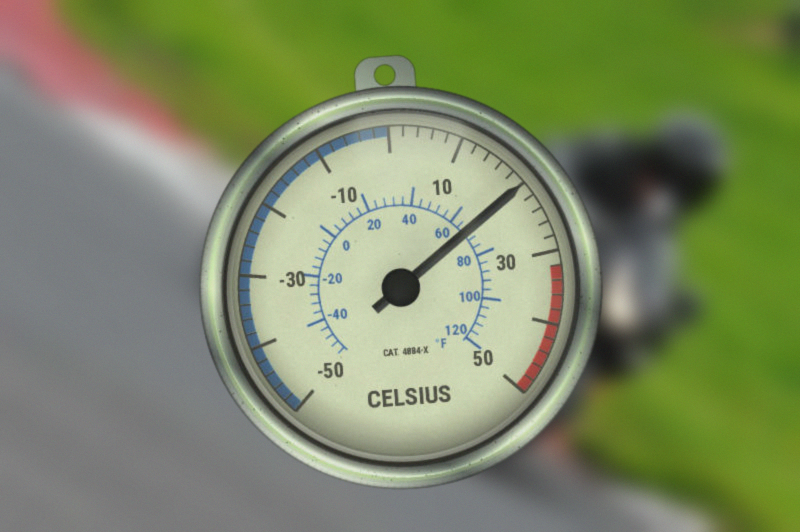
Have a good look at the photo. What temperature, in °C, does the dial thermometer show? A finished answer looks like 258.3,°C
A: 20,°C
